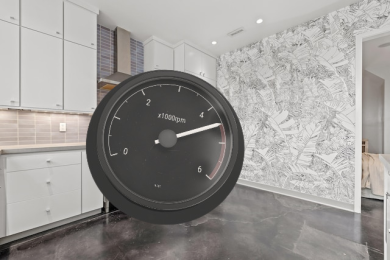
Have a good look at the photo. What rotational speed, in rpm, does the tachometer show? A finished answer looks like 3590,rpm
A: 4500,rpm
